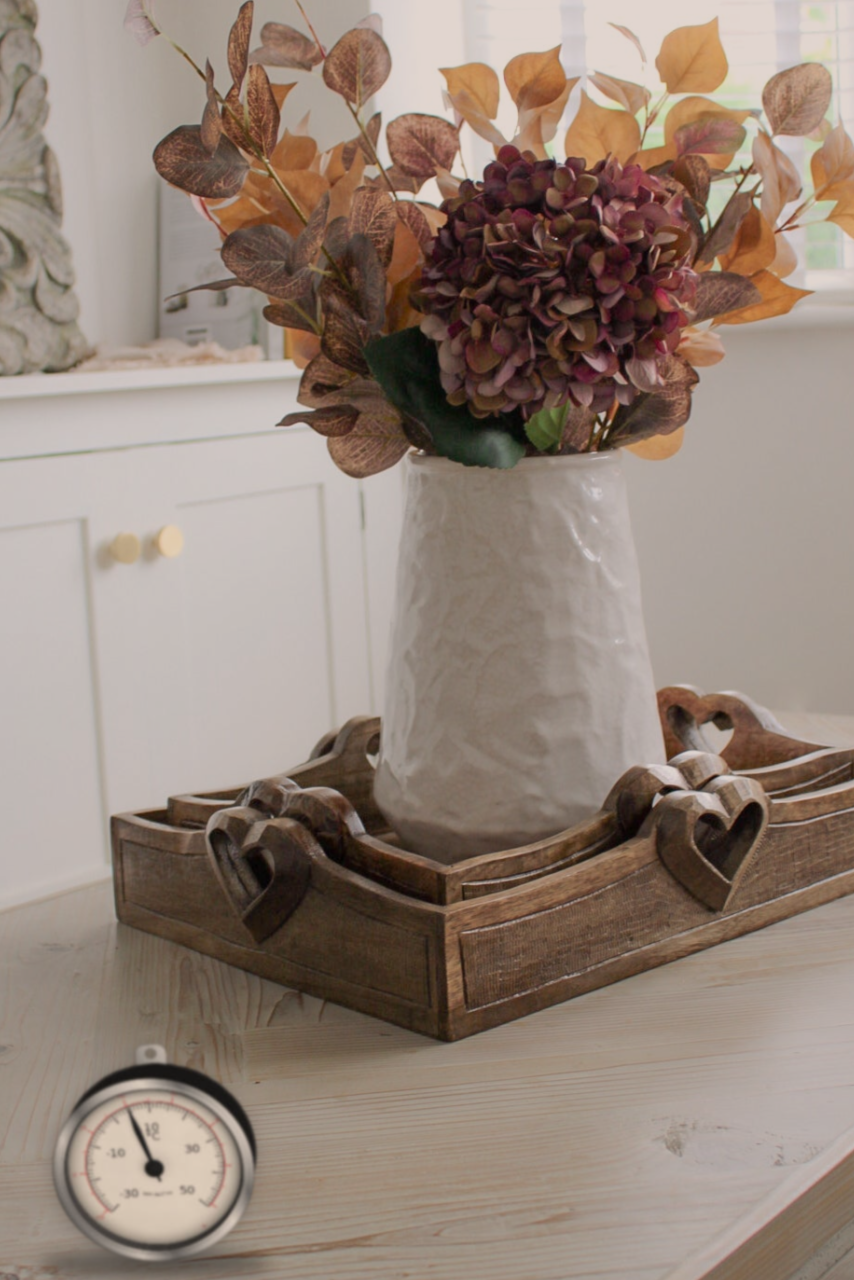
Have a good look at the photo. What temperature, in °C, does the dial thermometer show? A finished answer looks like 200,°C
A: 5,°C
